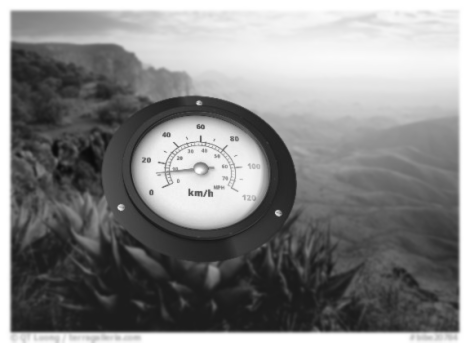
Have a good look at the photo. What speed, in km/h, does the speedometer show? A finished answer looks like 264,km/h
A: 10,km/h
